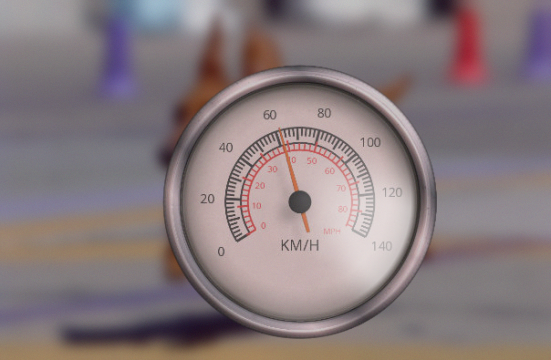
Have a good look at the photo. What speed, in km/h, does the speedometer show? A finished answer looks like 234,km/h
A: 62,km/h
